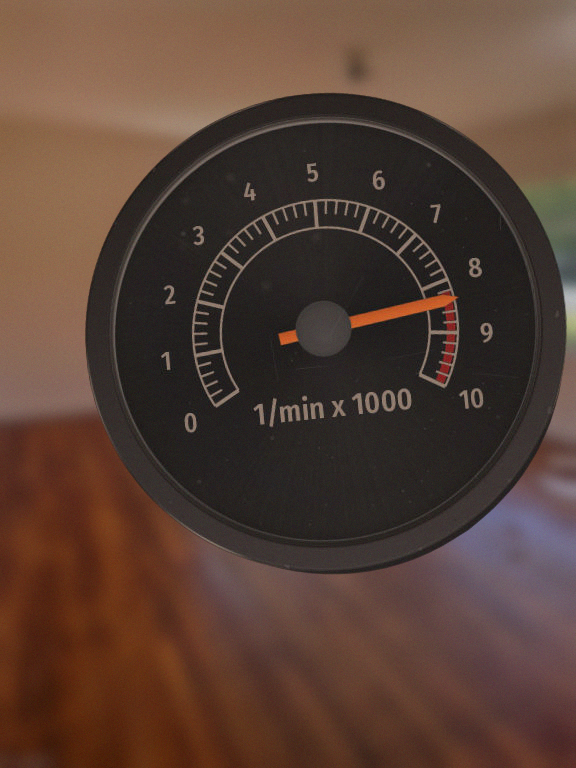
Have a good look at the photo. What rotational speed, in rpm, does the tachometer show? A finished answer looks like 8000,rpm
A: 8400,rpm
